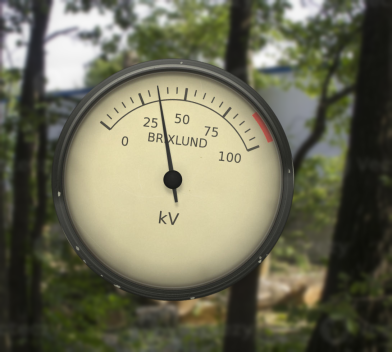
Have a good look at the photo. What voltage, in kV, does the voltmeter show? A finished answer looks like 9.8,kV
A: 35,kV
